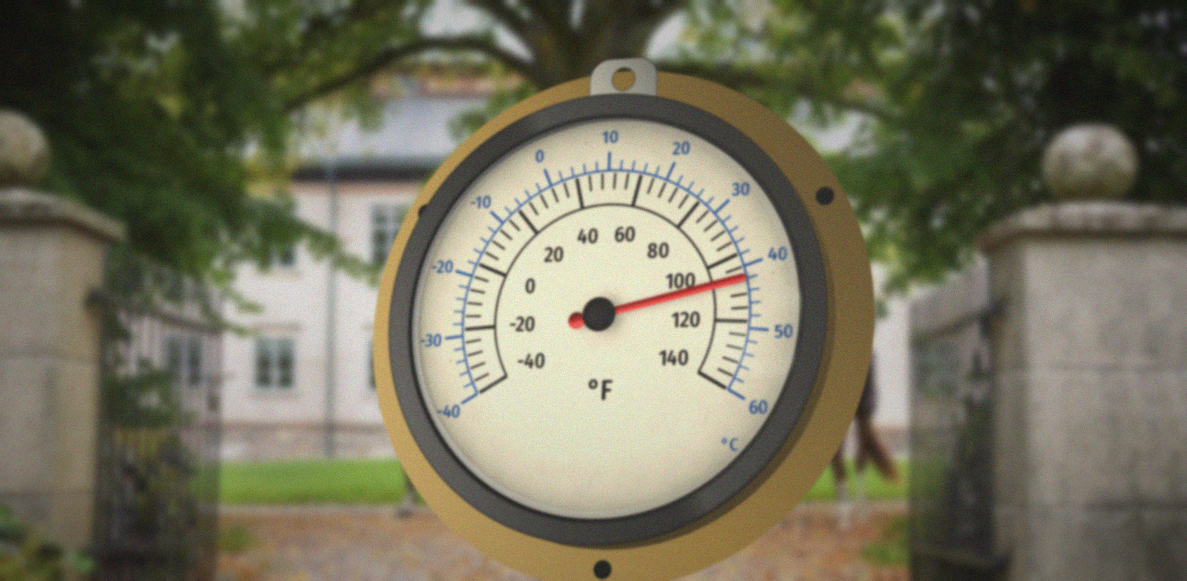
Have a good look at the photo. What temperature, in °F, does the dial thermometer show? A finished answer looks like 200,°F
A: 108,°F
